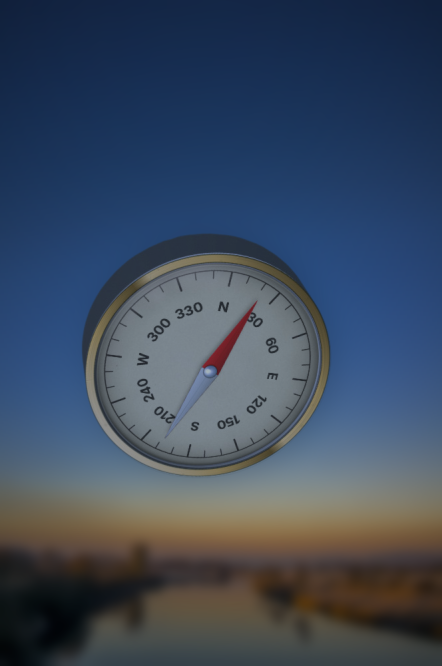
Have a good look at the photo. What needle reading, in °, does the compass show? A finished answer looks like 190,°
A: 20,°
